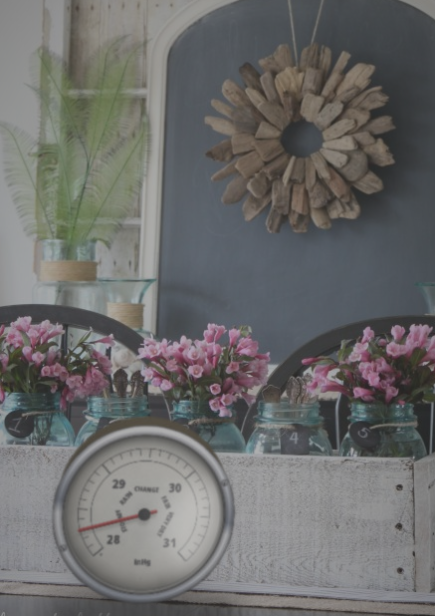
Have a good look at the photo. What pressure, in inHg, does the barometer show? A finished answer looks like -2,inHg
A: 28.3,inHg
